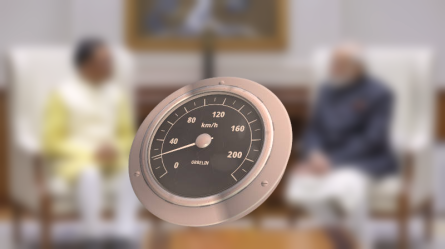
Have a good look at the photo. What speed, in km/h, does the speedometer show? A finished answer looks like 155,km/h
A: 20,km/h
